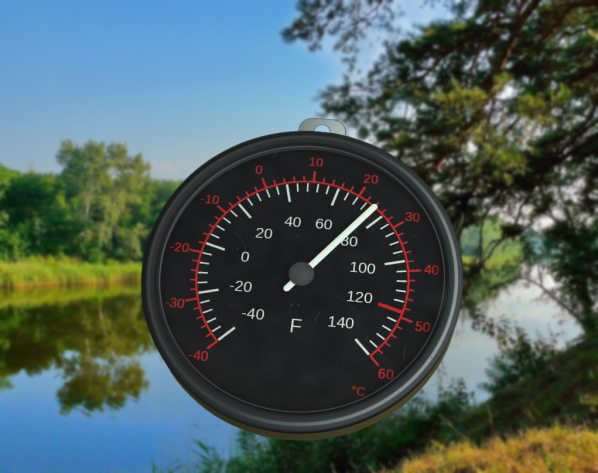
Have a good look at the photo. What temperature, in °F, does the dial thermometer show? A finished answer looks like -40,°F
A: 76,°F
